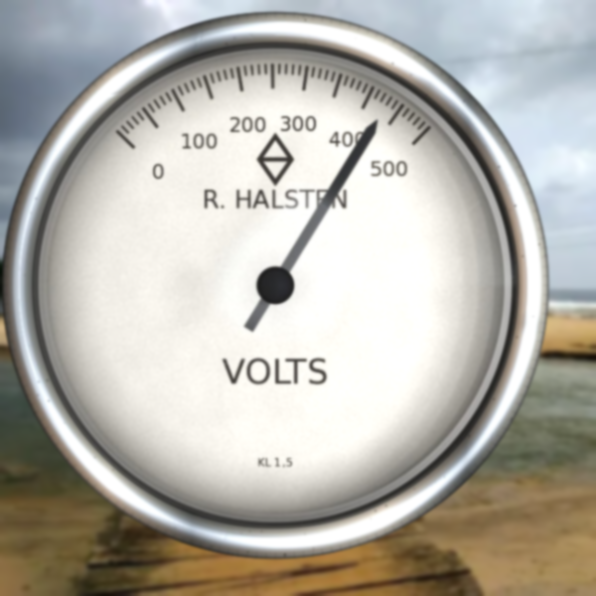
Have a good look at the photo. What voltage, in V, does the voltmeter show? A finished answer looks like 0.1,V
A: 430,V
